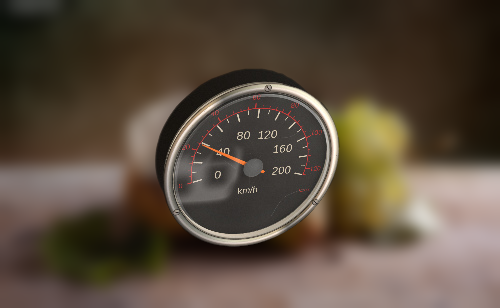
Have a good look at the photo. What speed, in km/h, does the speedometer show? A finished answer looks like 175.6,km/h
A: 40,km/h
